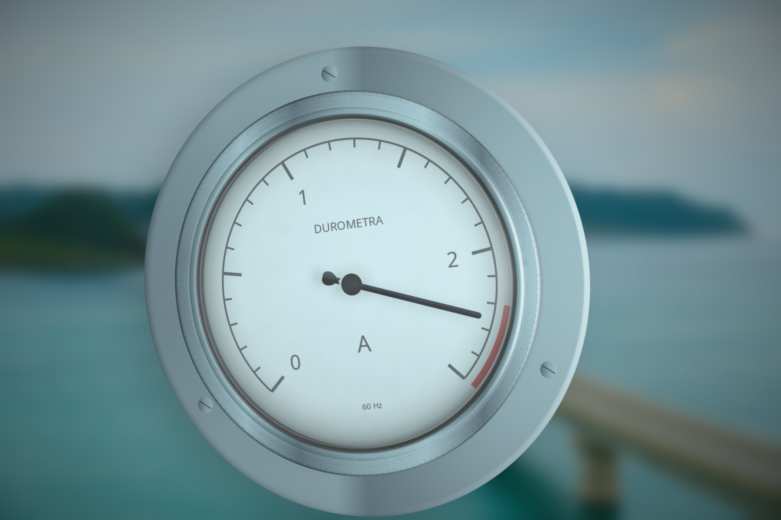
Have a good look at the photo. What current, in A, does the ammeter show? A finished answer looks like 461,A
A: 2.25,A
